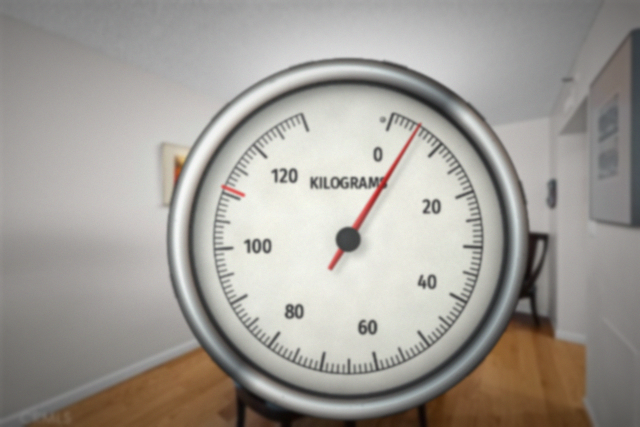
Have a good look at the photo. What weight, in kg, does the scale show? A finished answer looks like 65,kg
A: 5,kg
